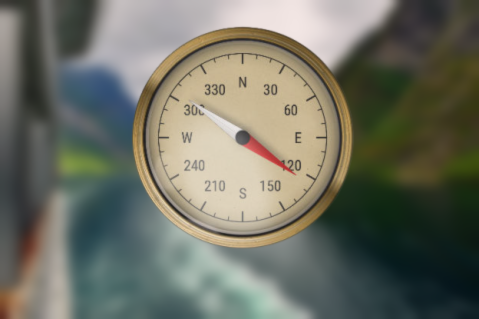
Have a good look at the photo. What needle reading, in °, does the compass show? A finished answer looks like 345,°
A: 125,°
